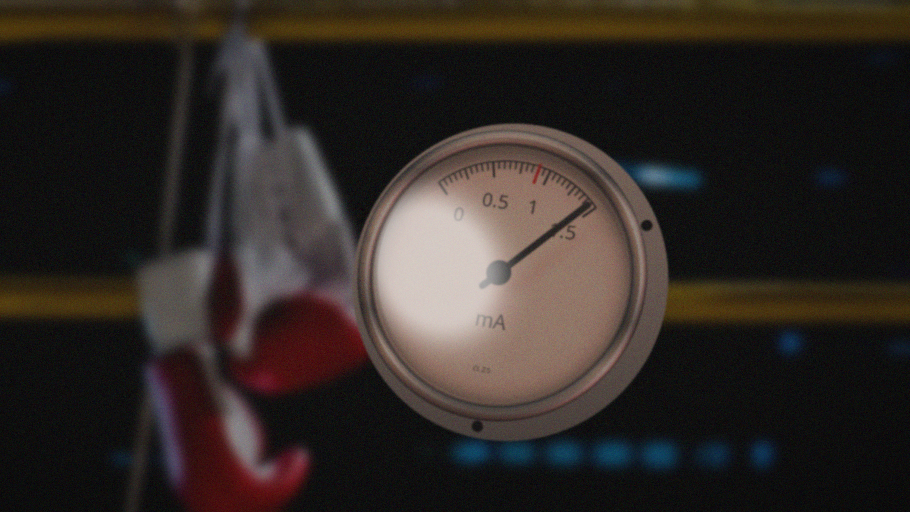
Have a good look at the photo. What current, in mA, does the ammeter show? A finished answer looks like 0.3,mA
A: 1.45,mA
